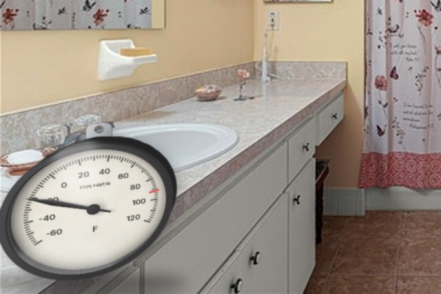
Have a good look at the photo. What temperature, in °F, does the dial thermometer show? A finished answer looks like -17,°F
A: -20,°F
